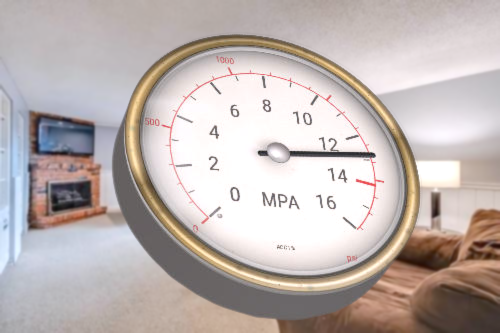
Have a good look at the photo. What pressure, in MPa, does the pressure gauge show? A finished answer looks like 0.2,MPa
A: 13,MPa
